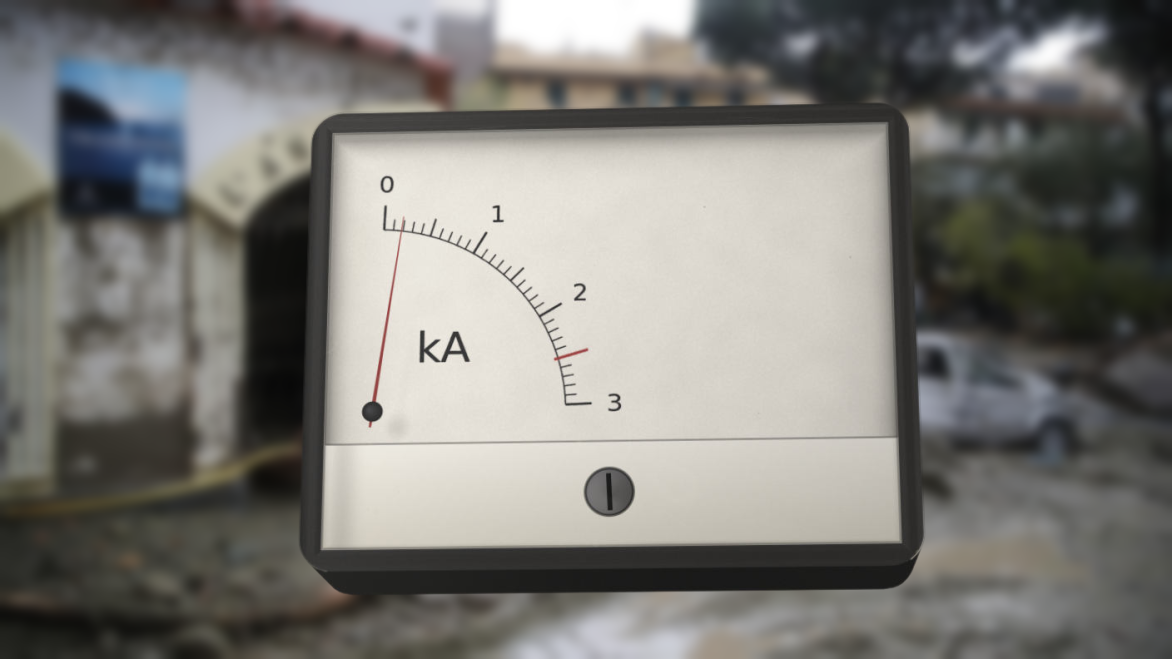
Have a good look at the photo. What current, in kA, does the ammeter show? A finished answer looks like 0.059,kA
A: 0.2,kA
